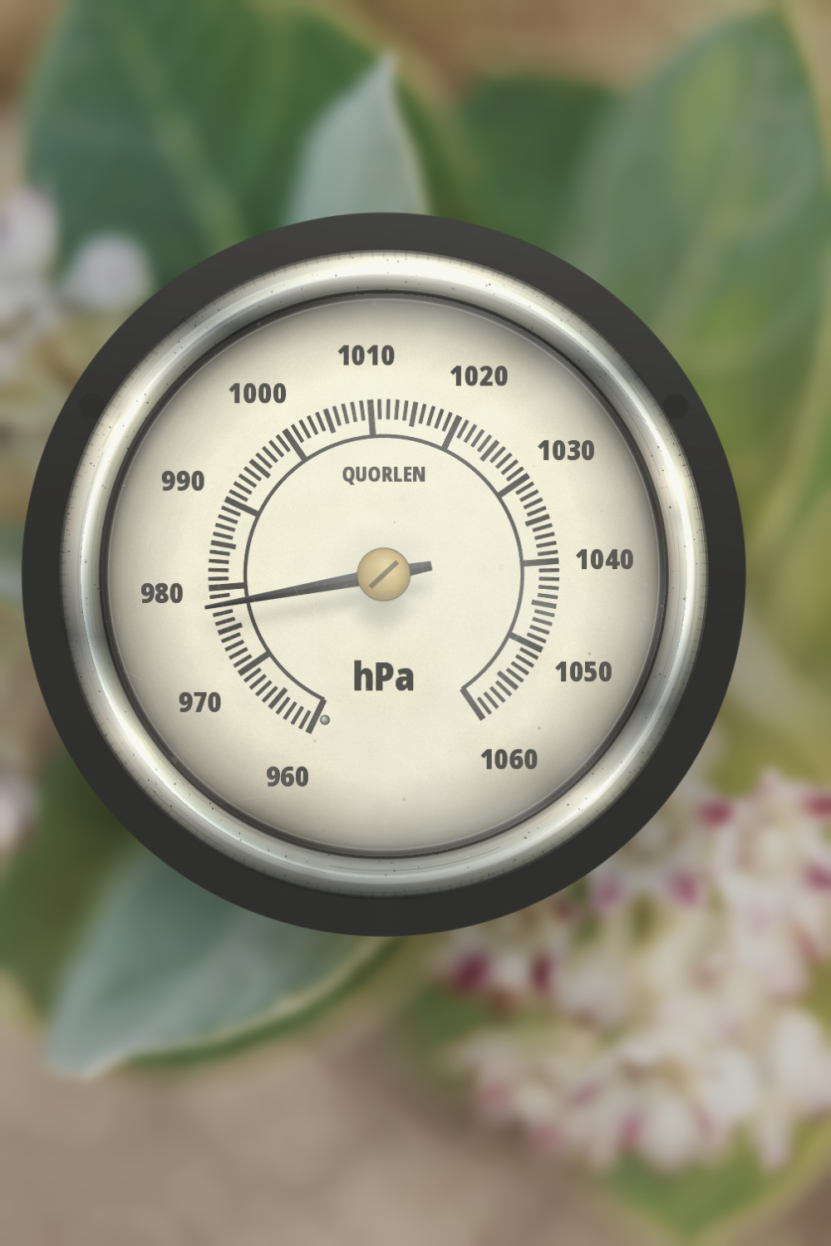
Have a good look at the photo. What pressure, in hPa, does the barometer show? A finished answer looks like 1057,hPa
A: 978,hPa
